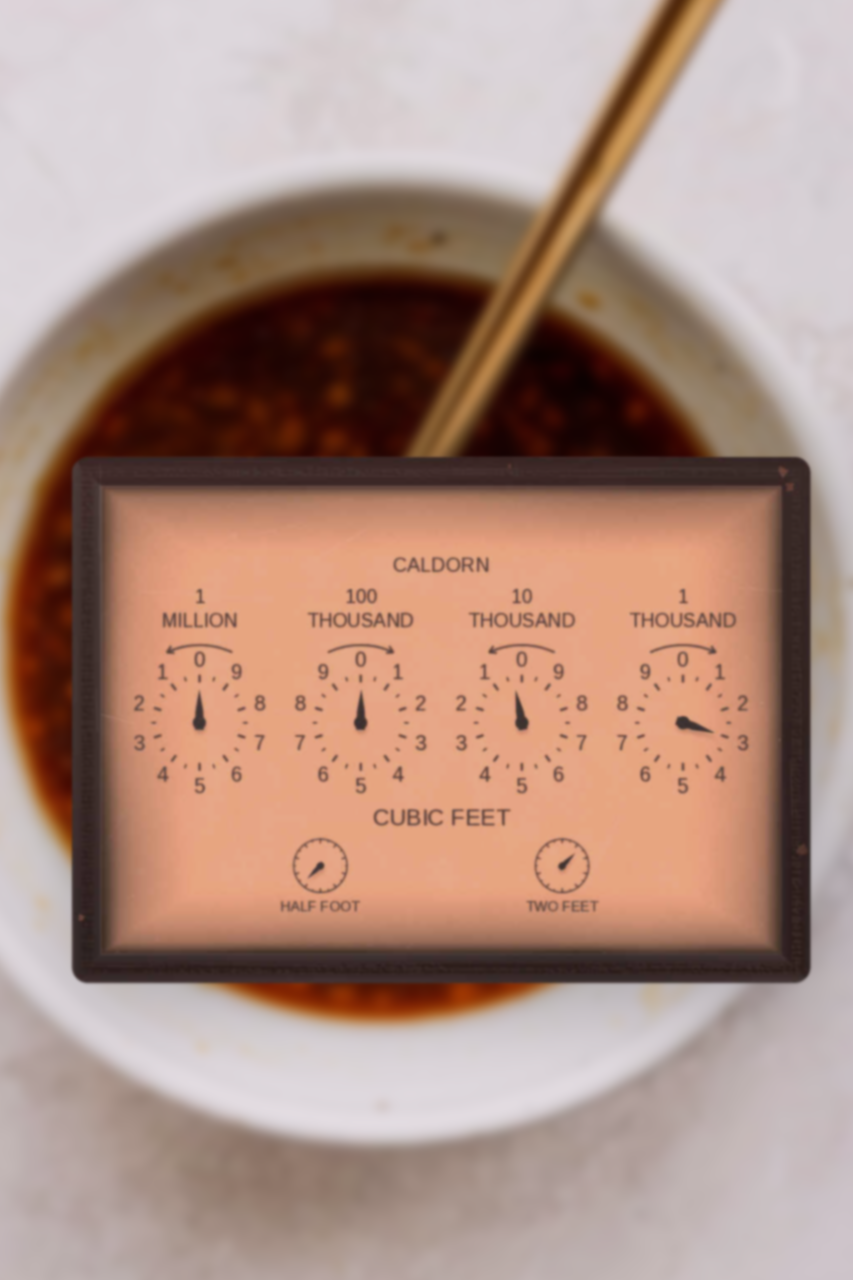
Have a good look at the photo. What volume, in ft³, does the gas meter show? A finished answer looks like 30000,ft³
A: 300,ft³
